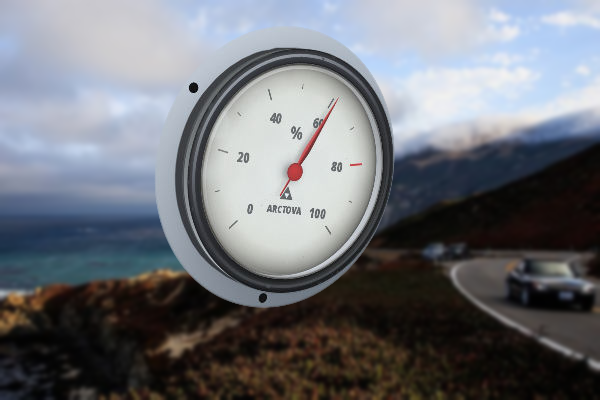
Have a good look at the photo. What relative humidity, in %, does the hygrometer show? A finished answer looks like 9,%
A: 60,%
